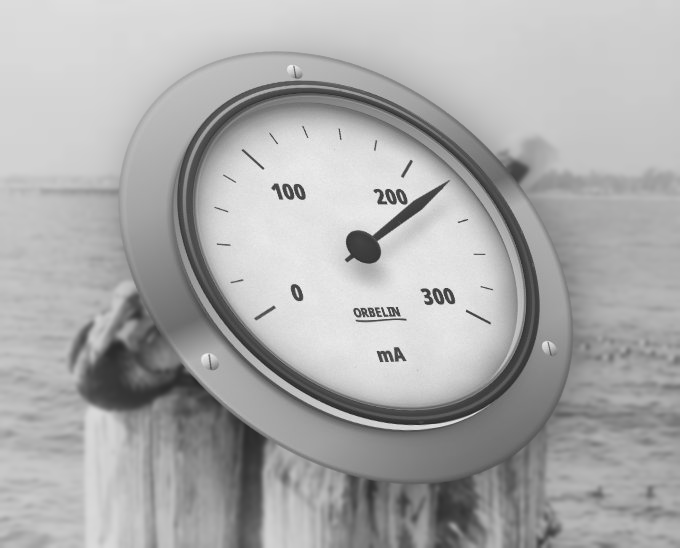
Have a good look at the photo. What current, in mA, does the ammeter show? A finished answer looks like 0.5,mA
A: 220,mA
